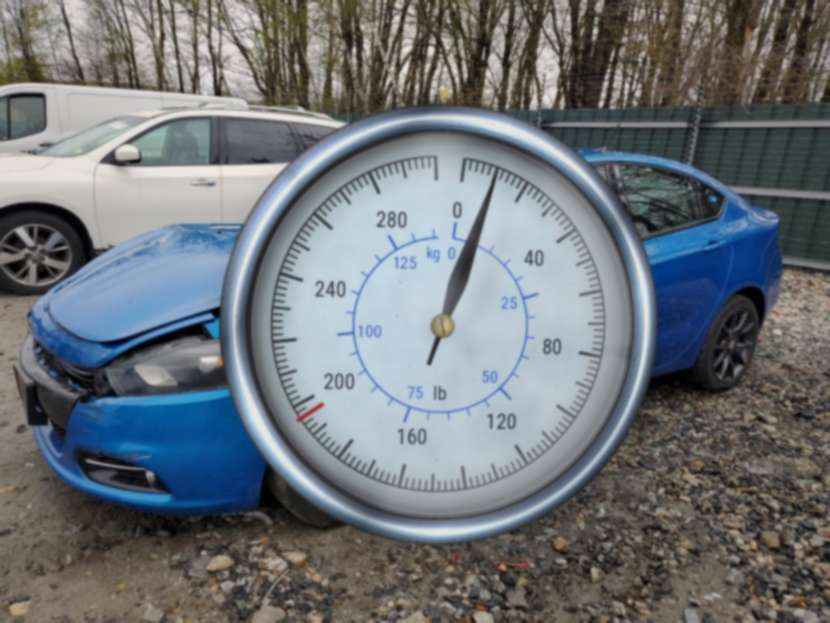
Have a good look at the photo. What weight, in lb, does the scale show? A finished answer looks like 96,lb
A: 10,lb
